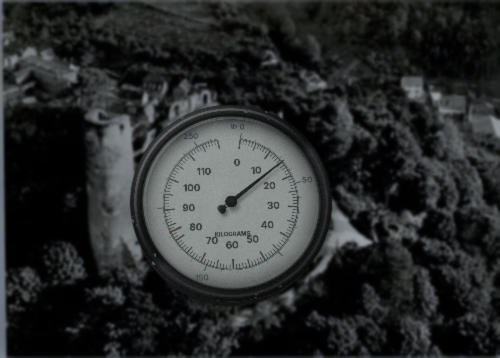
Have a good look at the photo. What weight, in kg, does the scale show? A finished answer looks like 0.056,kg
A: 15,kg
